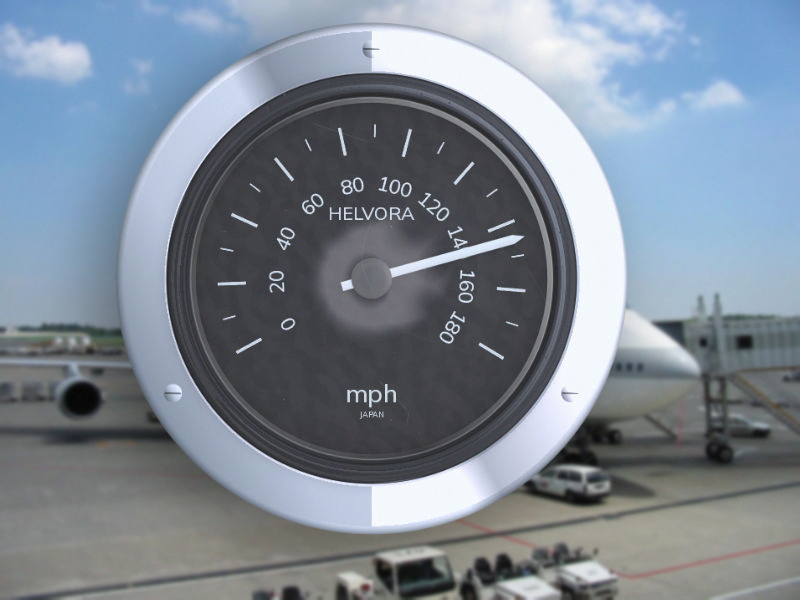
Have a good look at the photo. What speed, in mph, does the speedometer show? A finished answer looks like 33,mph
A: 145,mph
